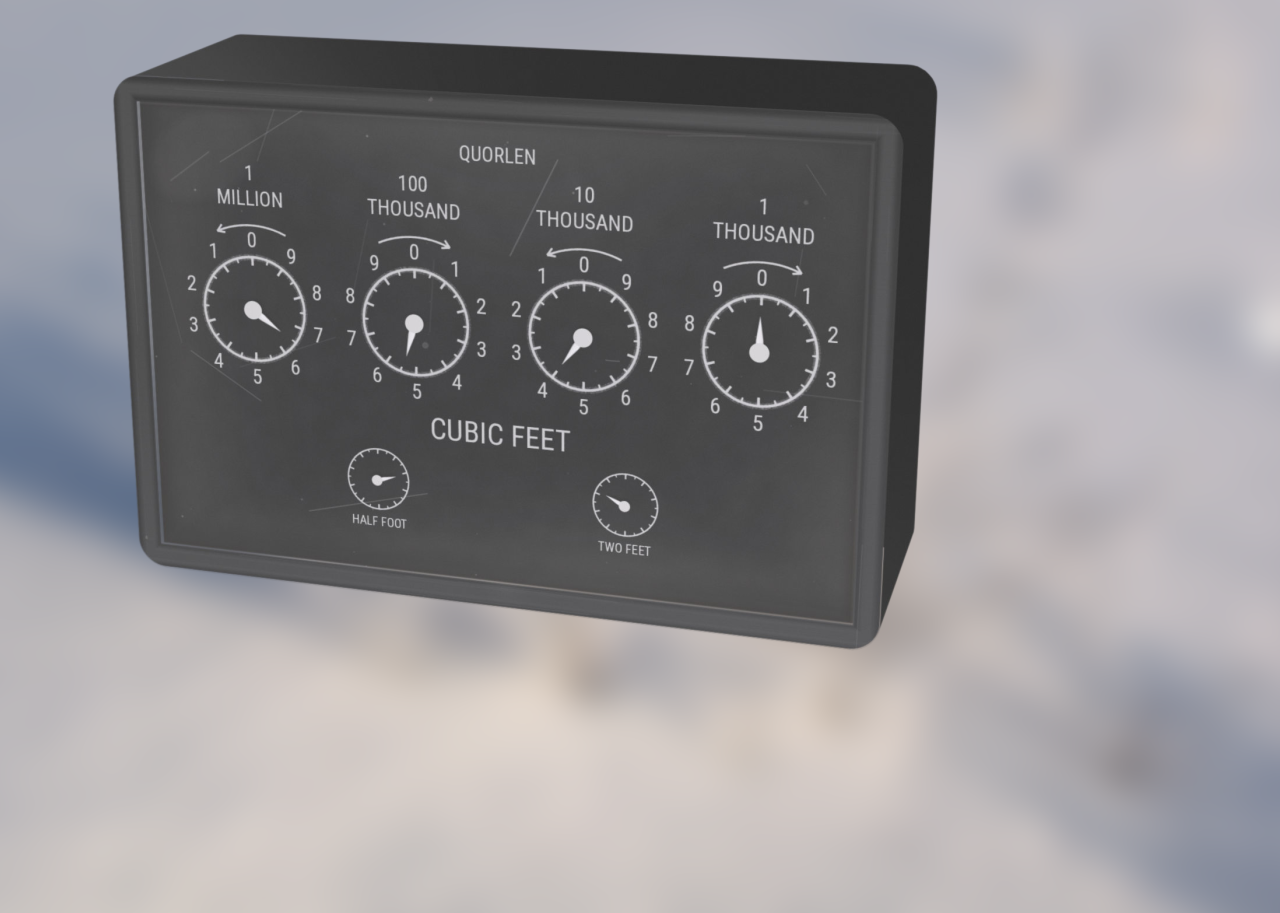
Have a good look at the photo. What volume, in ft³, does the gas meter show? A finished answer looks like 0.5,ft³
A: 654000,ft³
